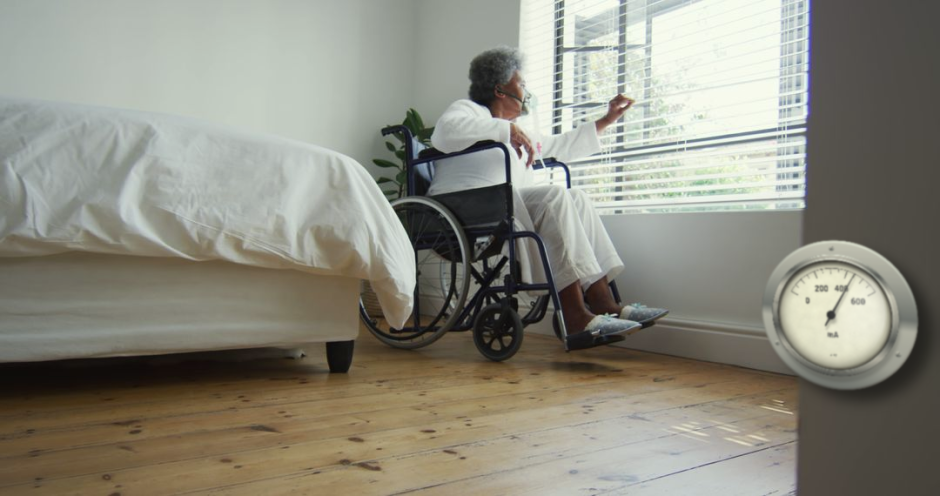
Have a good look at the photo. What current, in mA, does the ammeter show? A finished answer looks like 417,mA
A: 450,mA
